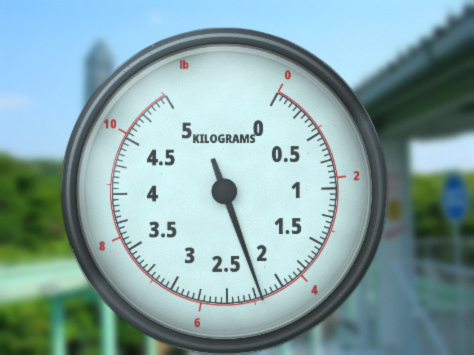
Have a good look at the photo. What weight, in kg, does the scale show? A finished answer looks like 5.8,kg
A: 2.2,kg
